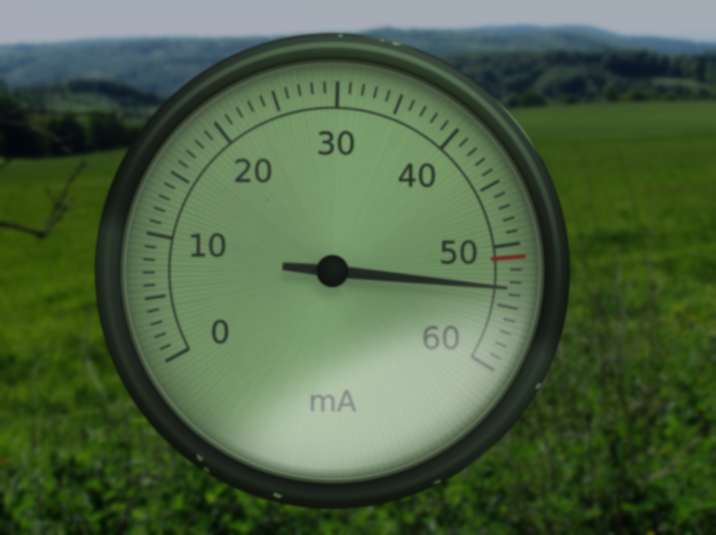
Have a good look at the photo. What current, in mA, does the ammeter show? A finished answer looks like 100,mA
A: 53.5,mA
